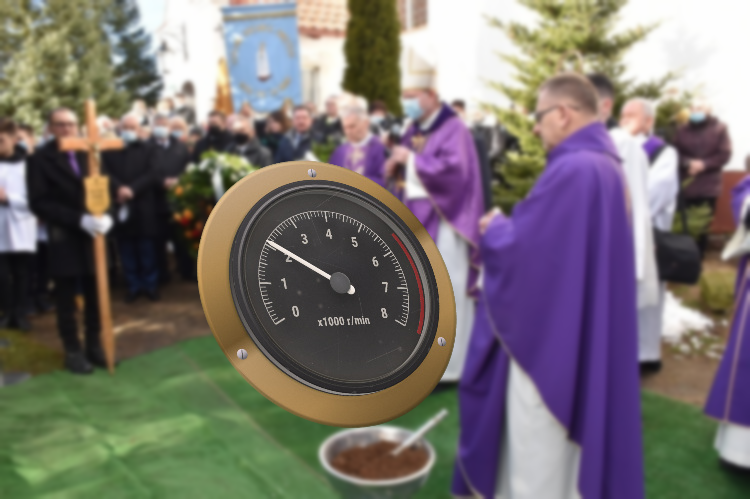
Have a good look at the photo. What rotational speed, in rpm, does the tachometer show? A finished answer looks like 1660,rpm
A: 2000,rpm
